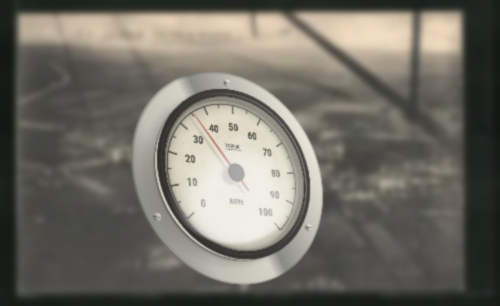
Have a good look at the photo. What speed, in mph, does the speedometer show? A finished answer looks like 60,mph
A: 35,mph
